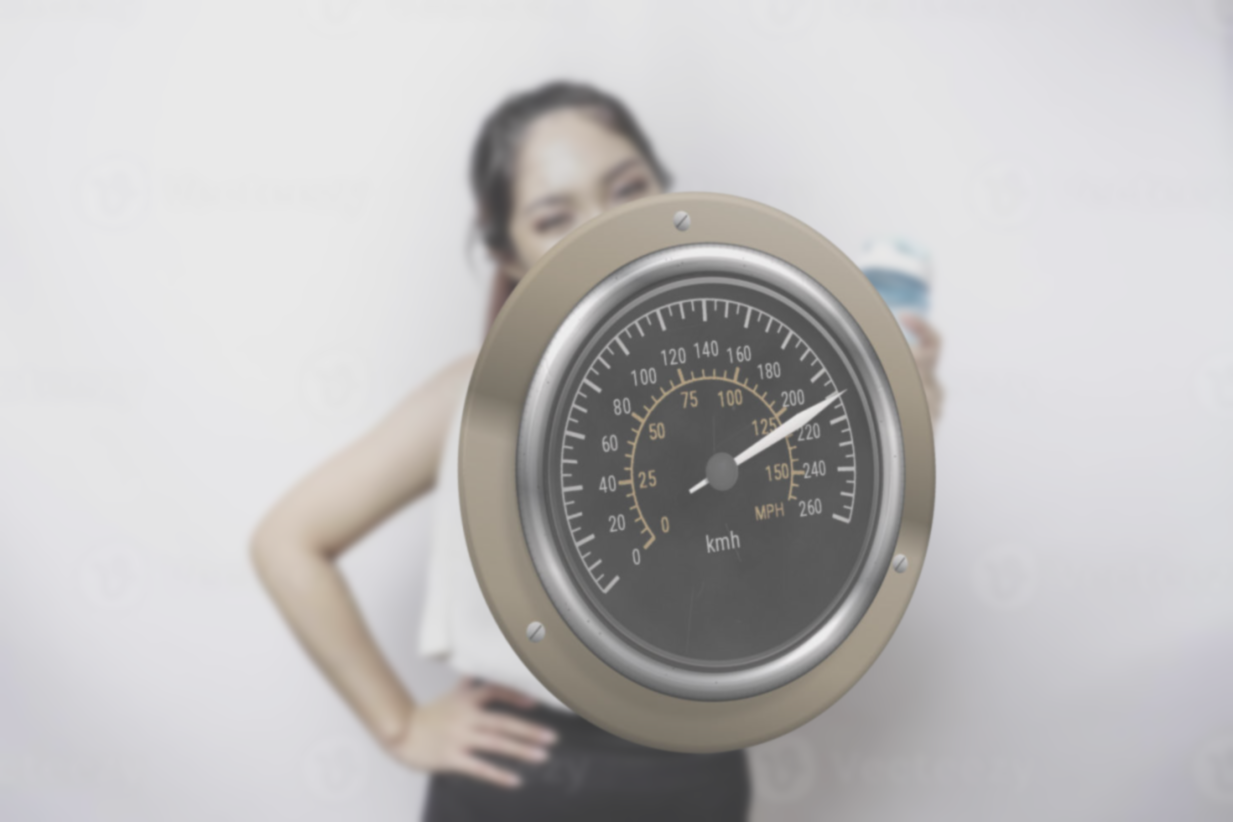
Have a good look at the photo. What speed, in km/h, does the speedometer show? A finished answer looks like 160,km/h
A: 210,km/h
